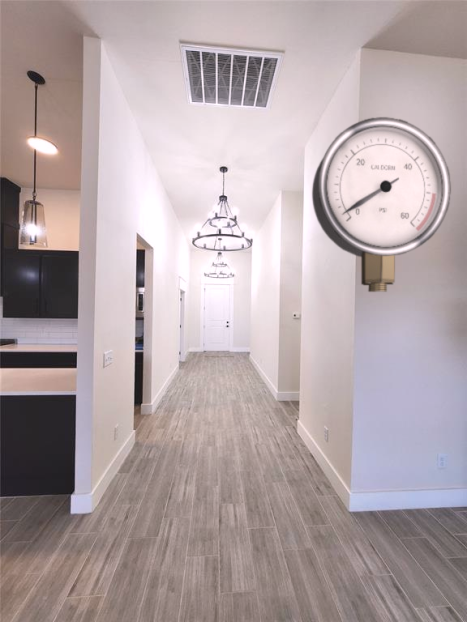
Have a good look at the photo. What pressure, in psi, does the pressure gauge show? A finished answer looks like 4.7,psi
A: 2,psi
